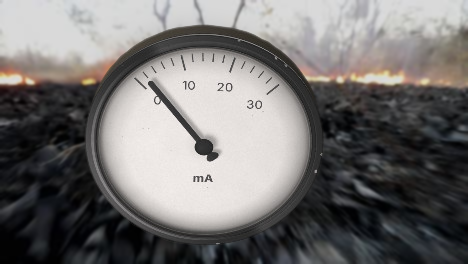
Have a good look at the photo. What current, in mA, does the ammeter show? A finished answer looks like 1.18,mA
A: 2,mA
